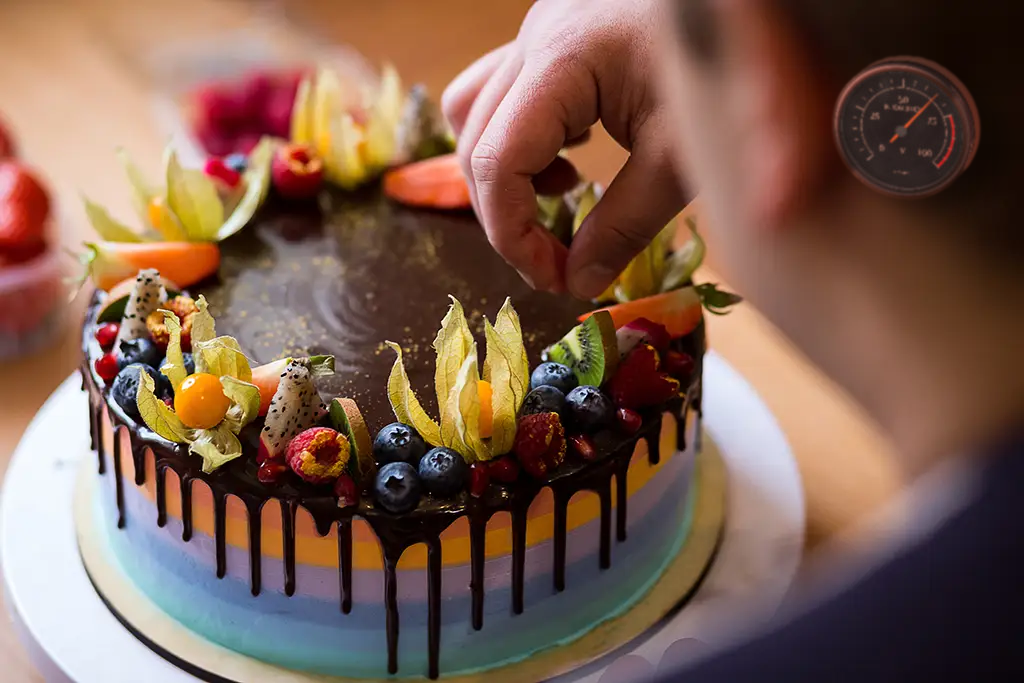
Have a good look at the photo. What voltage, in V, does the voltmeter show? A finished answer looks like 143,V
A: 65,V
